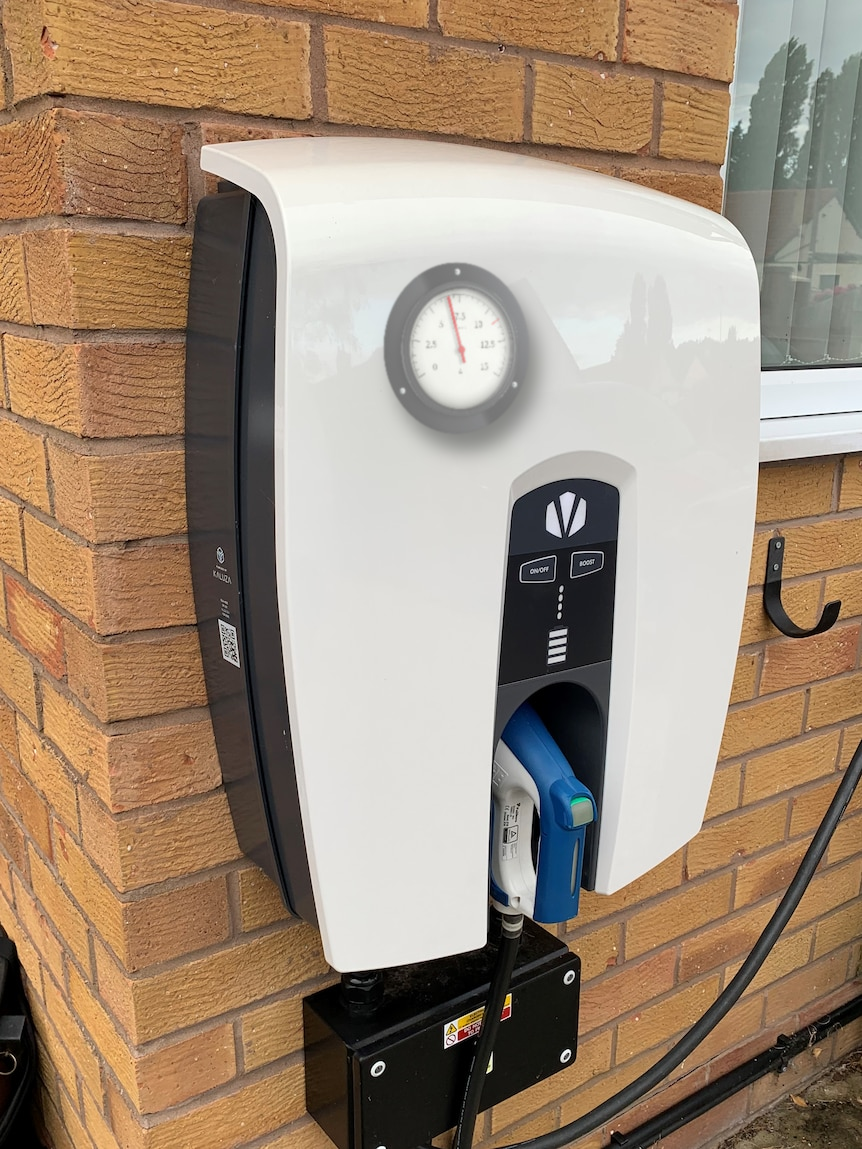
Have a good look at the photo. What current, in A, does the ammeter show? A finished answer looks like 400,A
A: 6.5,A
